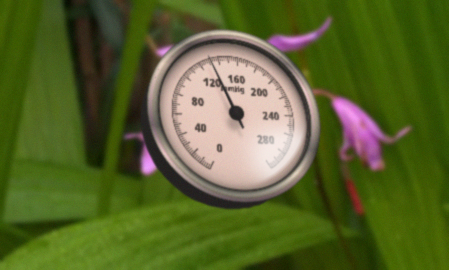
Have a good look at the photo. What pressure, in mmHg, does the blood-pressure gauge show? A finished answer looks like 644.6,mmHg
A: 130,mmHg
